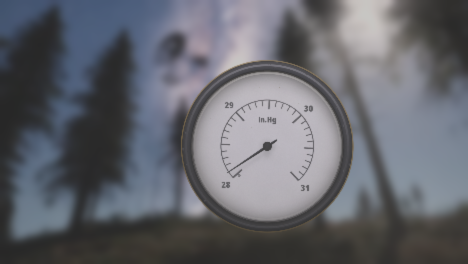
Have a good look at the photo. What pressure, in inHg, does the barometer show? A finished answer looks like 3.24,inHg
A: 28.1,inHg
